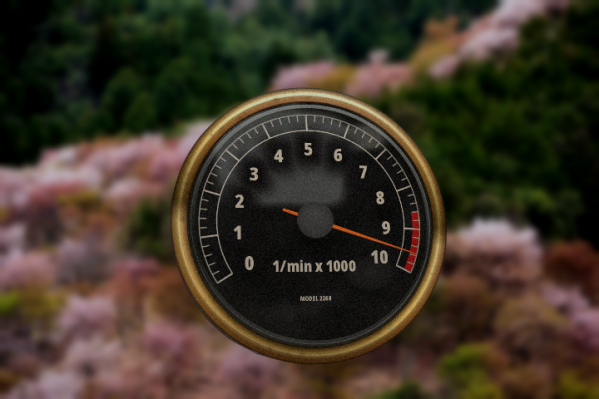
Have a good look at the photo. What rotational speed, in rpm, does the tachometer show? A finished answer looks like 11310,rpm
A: 9600,rpm
